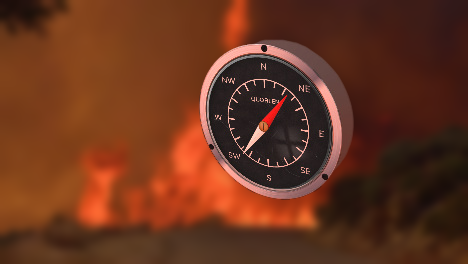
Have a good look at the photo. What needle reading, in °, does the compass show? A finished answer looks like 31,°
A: 37.5,°
